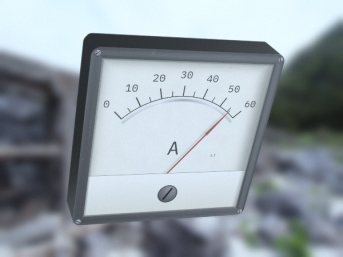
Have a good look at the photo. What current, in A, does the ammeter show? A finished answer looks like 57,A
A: 55,A
